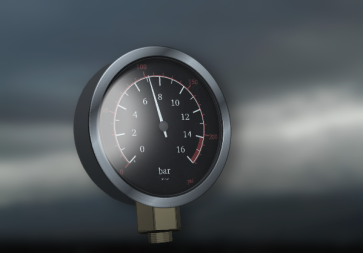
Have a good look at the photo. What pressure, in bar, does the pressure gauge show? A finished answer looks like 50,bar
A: 7,bar
